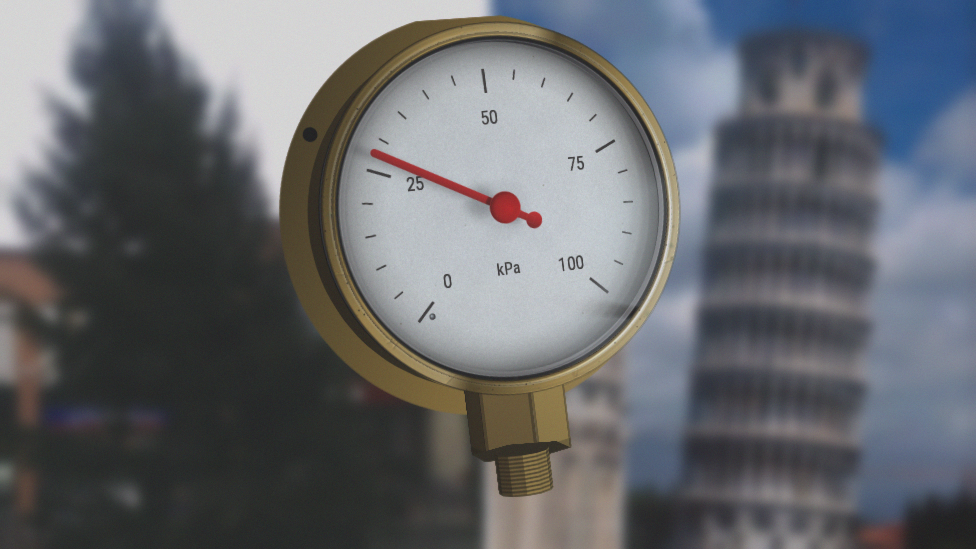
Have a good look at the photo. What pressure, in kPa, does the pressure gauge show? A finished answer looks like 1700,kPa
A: 27.5,kPa
